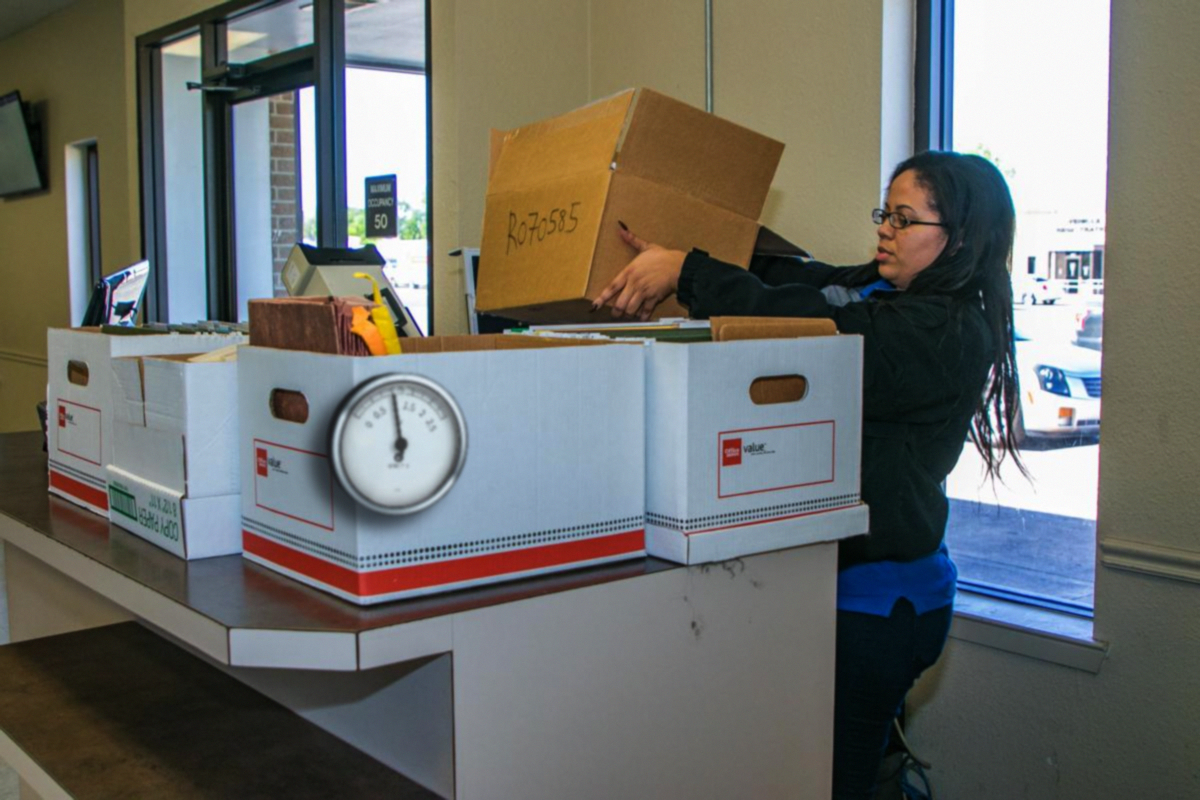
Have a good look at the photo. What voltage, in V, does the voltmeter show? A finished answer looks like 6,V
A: 1,V
